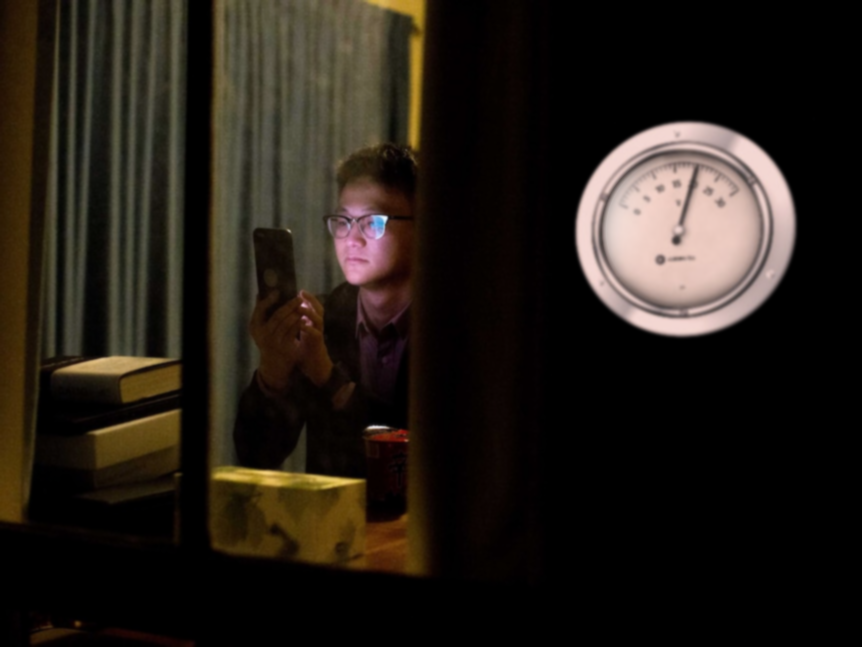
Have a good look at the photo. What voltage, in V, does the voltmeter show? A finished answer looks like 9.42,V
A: 20,V
